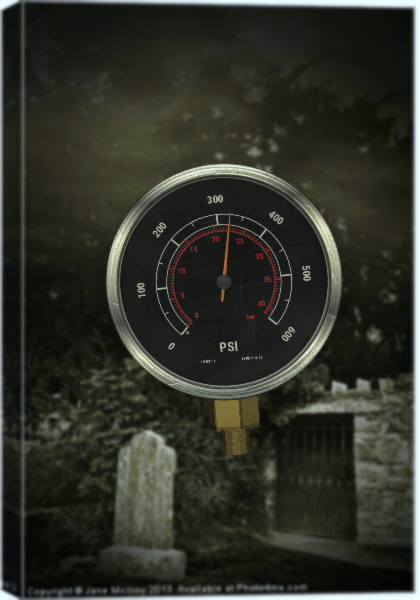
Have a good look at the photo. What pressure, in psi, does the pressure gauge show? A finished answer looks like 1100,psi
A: 325,psi
